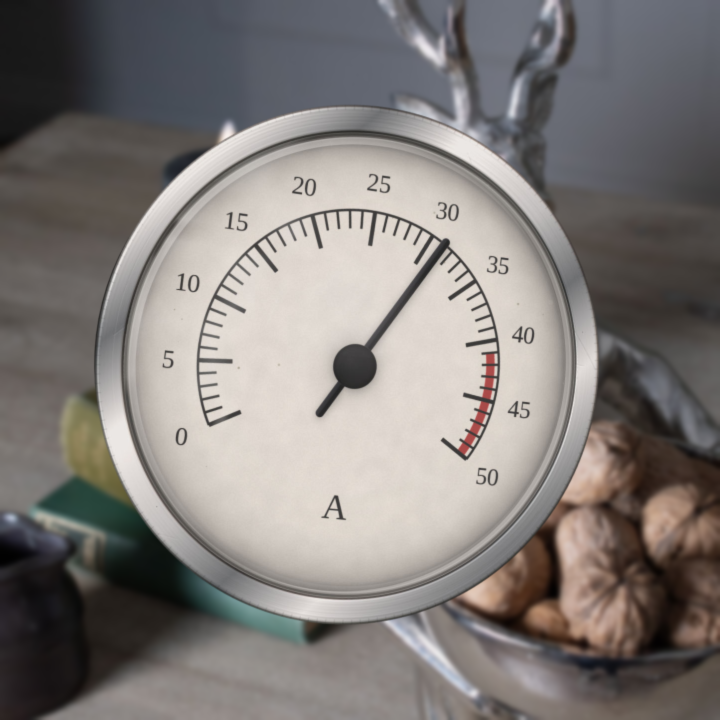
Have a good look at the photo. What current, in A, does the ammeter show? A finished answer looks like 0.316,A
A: 31,A
